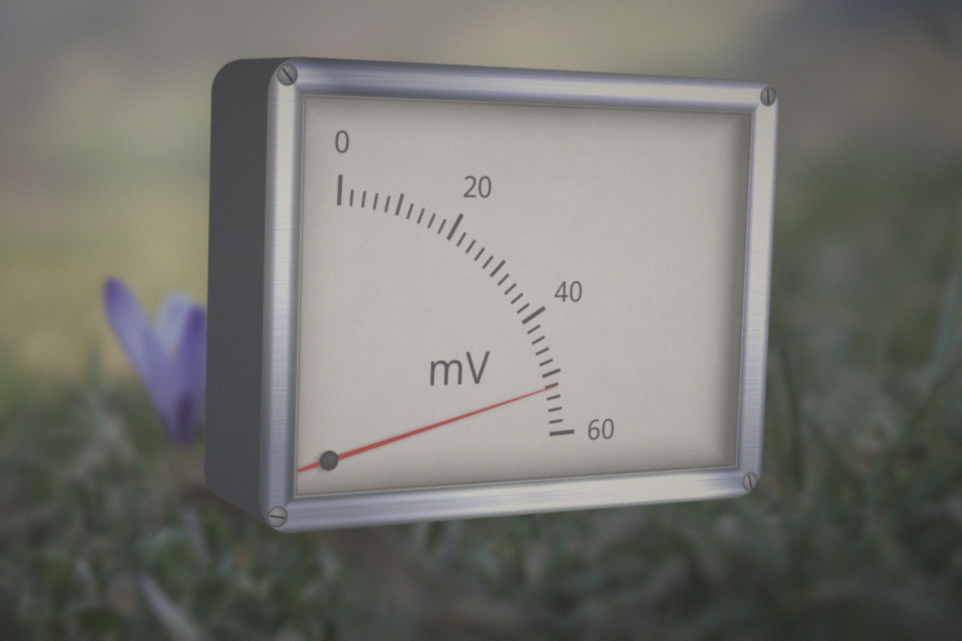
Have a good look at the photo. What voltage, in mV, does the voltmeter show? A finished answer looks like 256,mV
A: 52,mV
